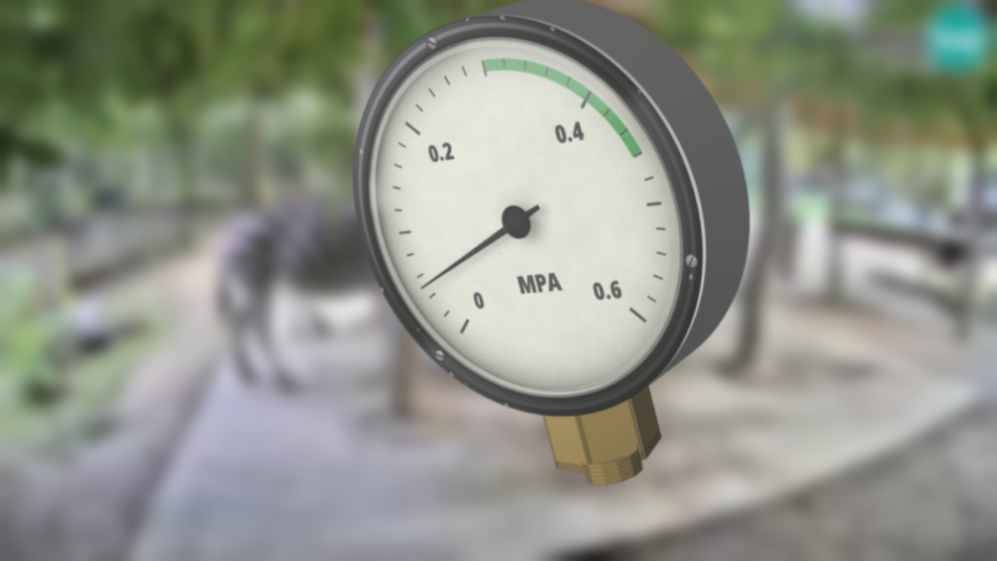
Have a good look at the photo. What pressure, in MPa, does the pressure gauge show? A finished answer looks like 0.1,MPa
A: 0.05,MPa
